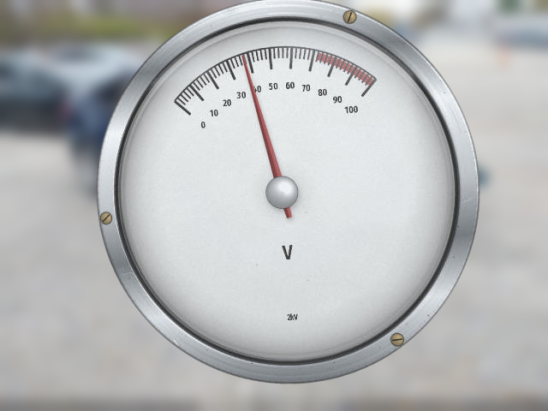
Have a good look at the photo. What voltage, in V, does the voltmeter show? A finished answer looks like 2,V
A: 38,V
